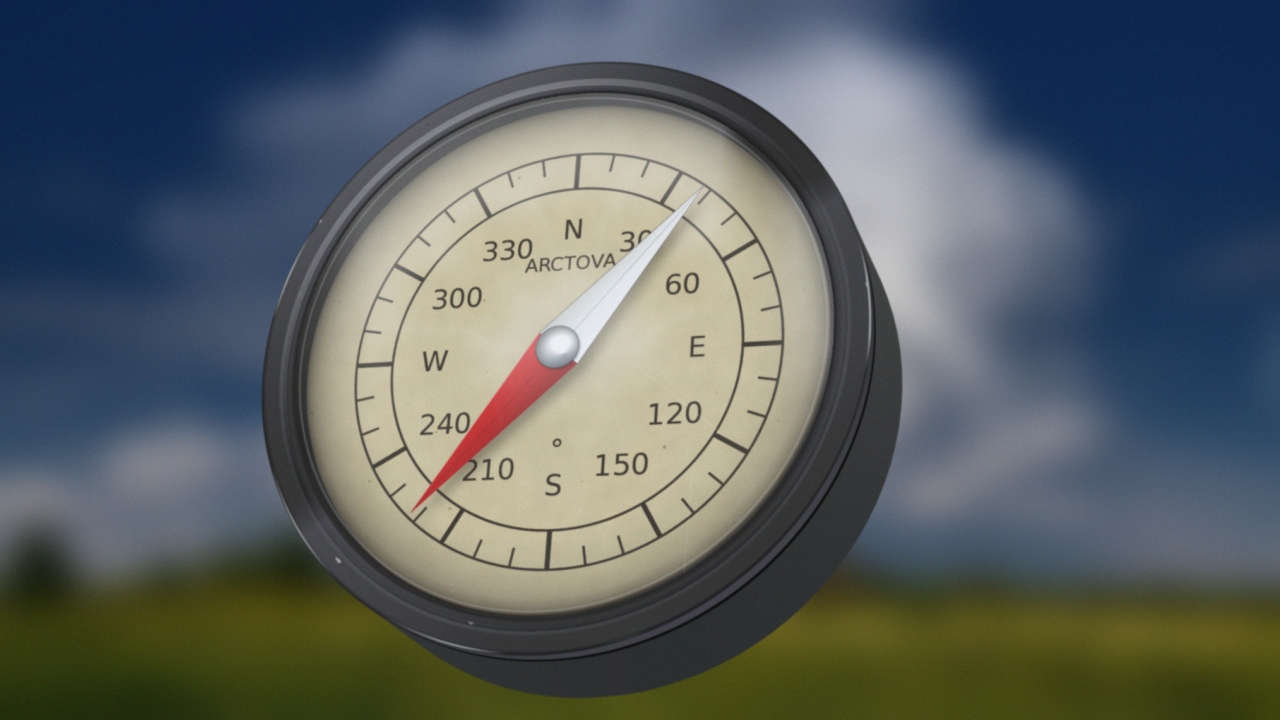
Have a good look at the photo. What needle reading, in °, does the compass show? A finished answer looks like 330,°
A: 220,°
